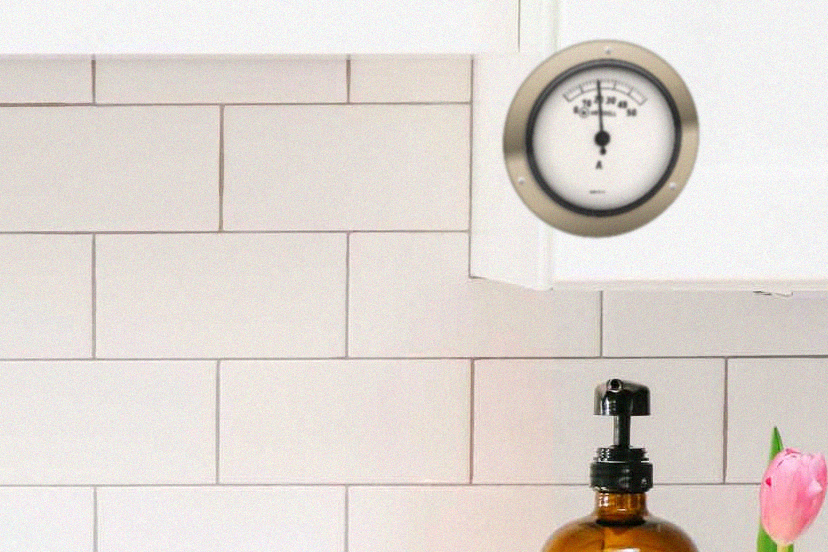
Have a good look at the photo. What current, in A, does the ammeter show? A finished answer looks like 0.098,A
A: 20,A
